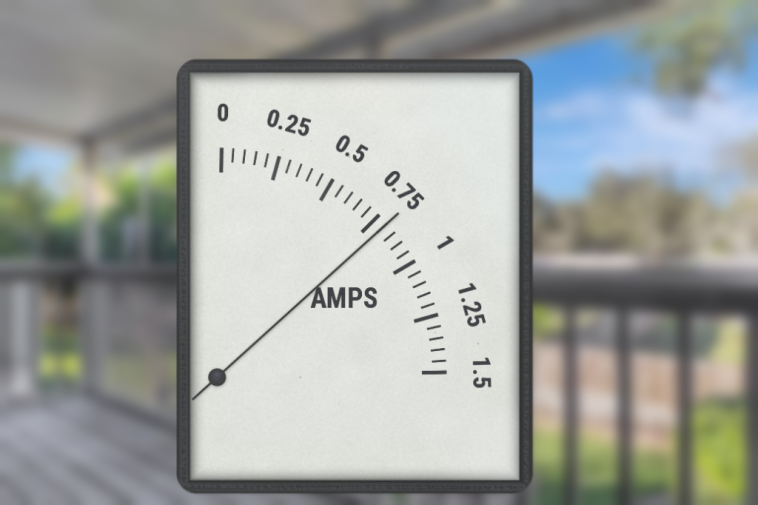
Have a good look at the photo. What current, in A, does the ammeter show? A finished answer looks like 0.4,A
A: 0.8,A
